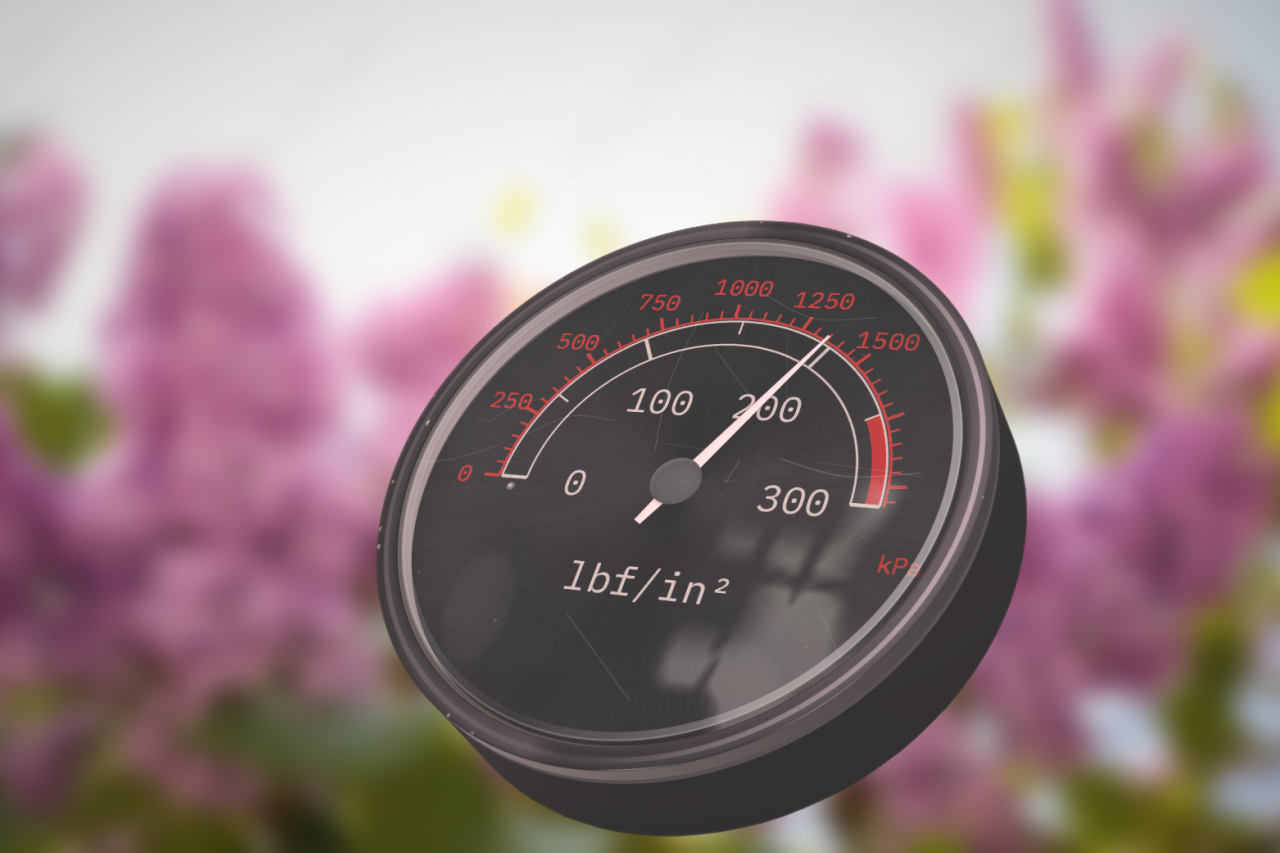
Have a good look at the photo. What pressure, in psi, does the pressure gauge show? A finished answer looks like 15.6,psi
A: 200,psi
